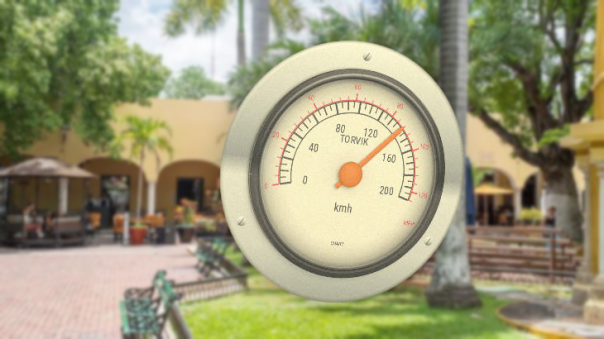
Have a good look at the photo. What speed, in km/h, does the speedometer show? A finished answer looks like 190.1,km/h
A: 140,km/h
